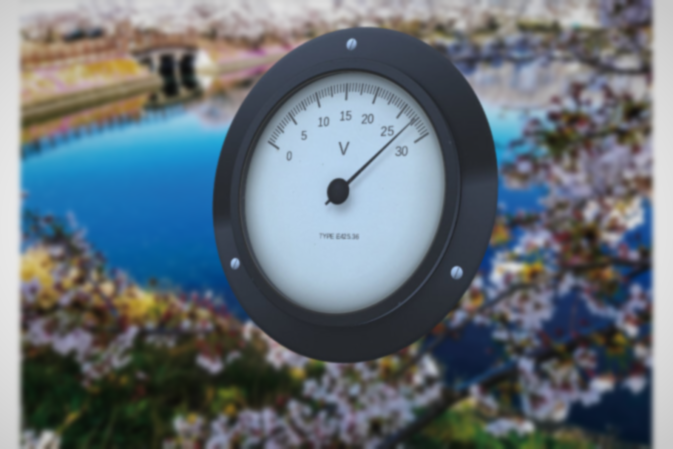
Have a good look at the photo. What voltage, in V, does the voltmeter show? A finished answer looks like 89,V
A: 27.5,V
